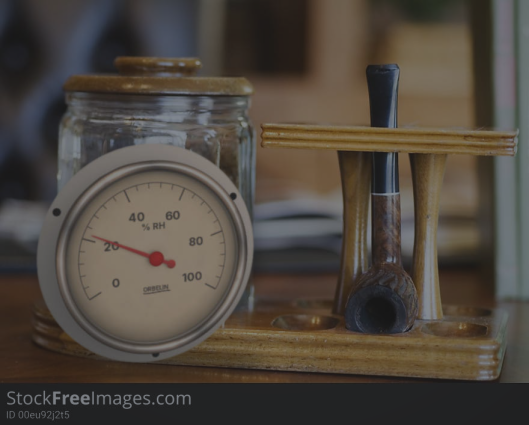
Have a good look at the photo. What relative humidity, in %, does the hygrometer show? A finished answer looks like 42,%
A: 22,%
